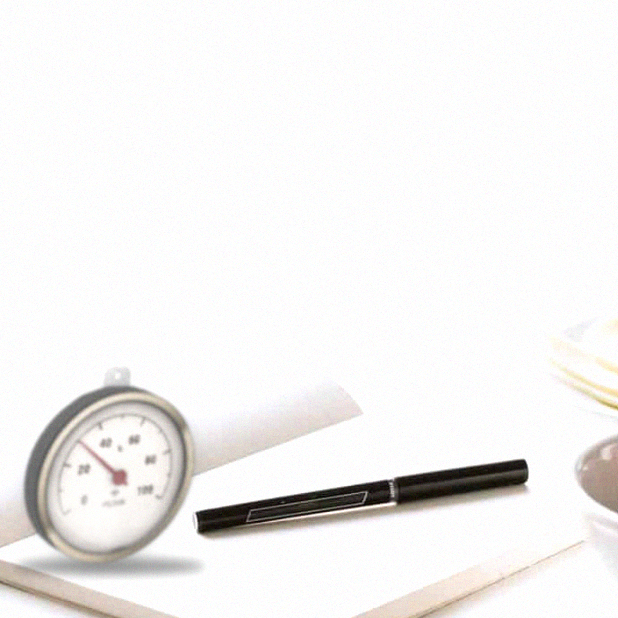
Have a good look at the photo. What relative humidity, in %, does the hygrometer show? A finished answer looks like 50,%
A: 30,%
